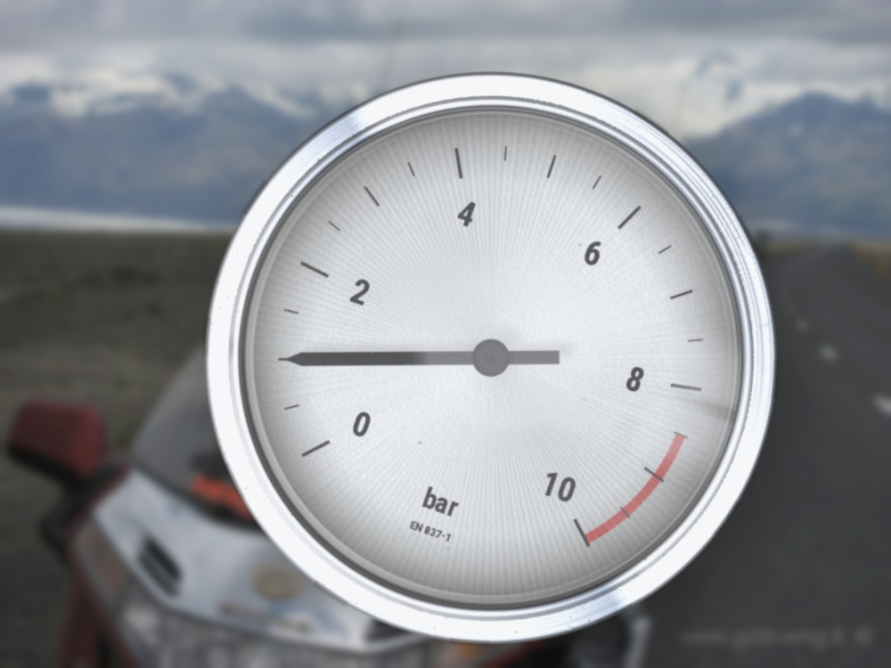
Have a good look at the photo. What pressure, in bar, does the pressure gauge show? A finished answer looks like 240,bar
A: 1,bar
